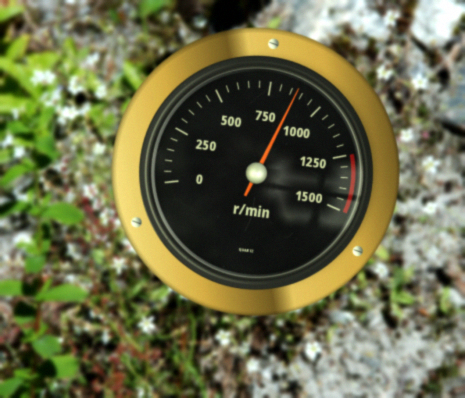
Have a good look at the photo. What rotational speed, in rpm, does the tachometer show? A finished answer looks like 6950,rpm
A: 875,rpm
